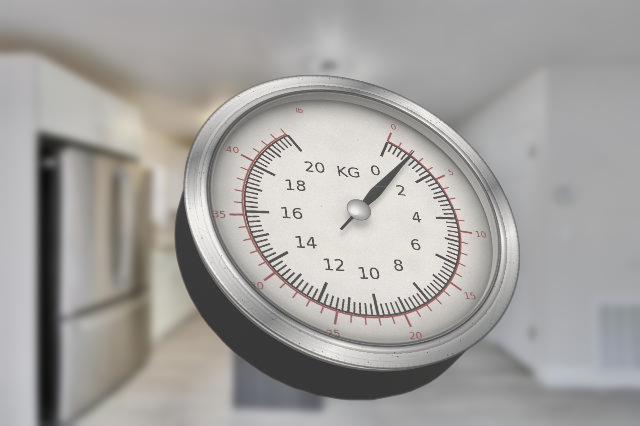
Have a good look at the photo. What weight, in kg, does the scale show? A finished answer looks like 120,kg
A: 1,kg
